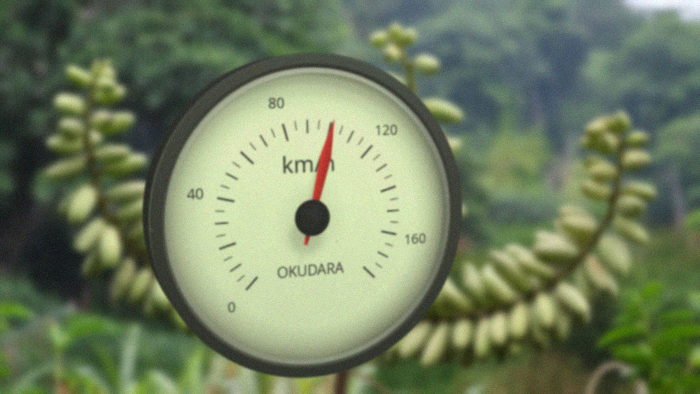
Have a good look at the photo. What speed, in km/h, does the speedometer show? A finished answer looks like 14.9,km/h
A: 100,km/h
